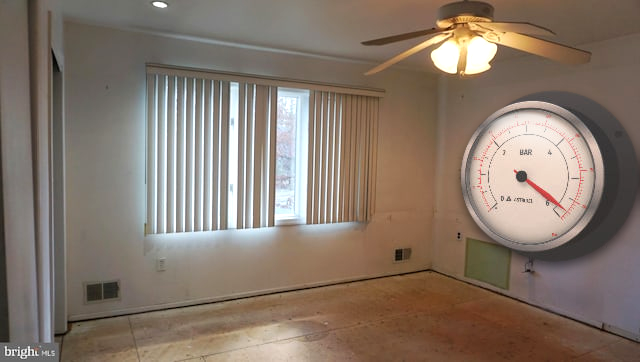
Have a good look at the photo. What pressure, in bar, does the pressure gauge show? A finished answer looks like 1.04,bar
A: 5.75,bar
